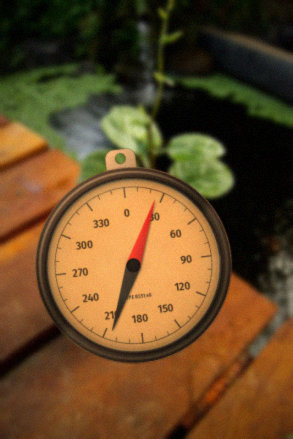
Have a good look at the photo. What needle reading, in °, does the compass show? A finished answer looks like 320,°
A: 25,°
